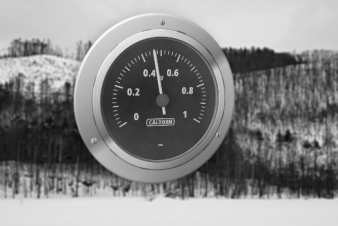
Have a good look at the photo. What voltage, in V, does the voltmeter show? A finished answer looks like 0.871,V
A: 0.46,V
